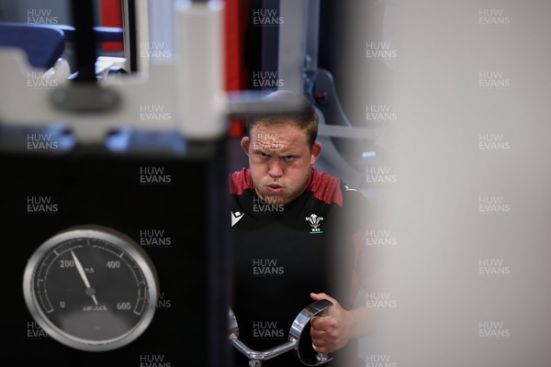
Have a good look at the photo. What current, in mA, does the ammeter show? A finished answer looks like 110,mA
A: 250,mA
